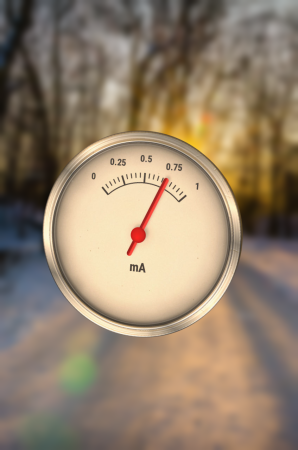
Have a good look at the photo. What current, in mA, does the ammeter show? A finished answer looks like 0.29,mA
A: 0.75,mA
